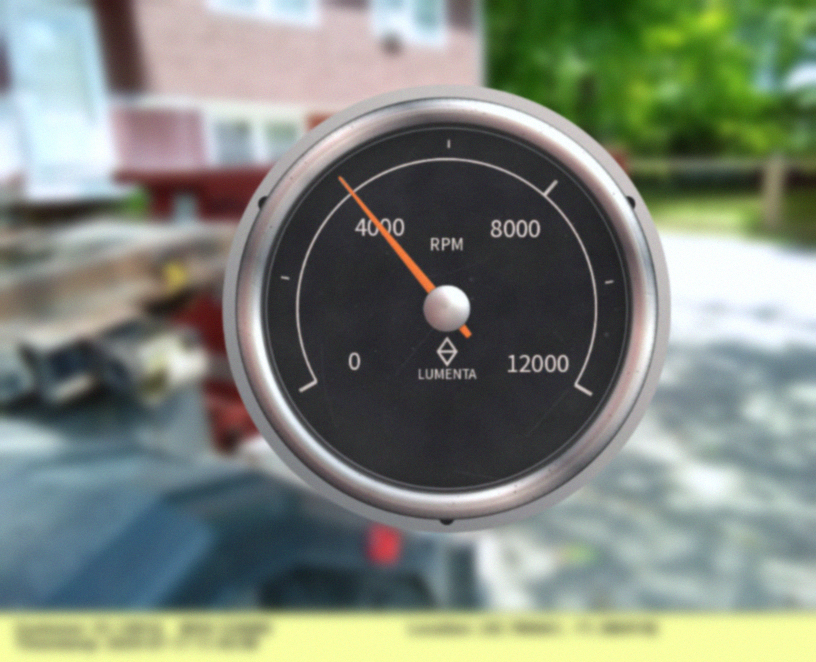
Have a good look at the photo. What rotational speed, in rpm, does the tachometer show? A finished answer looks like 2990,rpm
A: 4000,rpm
